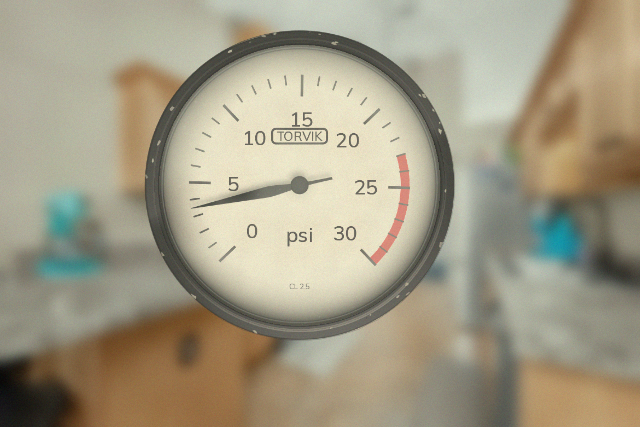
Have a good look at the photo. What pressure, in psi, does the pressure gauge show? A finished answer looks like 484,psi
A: 3.5,psi
